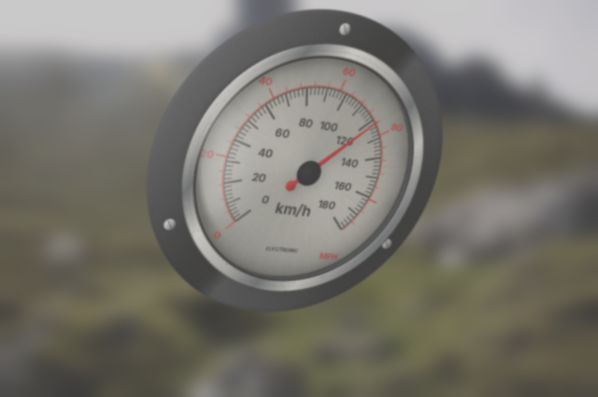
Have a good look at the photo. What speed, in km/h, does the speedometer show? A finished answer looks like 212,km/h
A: 120,km/h
